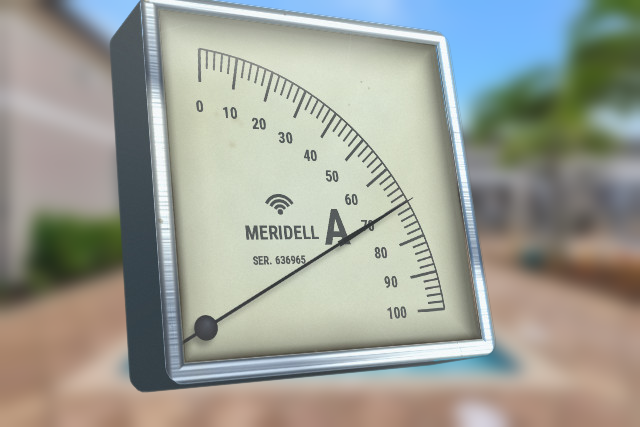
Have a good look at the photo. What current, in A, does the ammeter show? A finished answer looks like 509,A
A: 70,A
